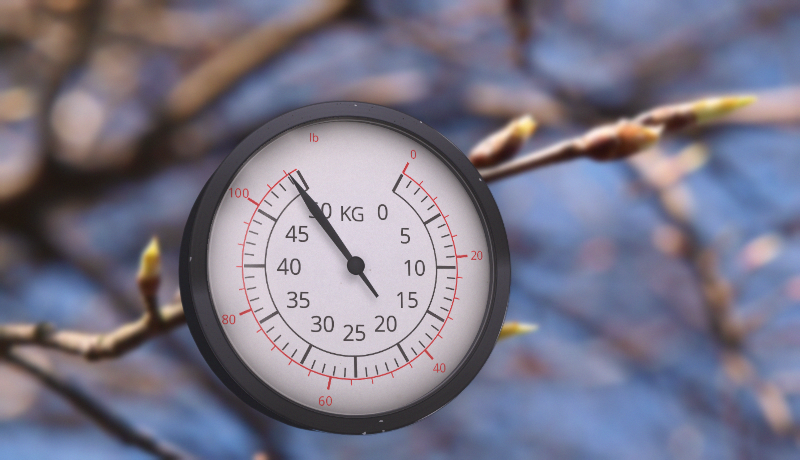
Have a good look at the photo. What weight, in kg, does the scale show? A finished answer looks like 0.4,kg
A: 49,kg
